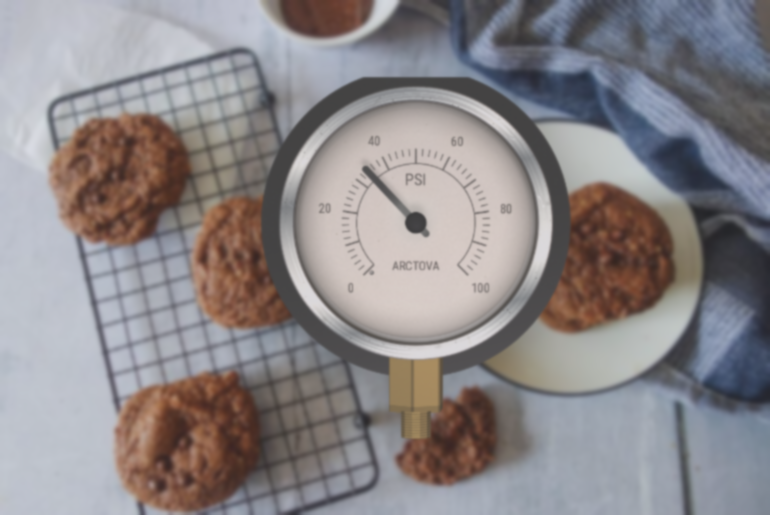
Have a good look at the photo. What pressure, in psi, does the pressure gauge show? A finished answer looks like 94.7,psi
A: 34,psi
